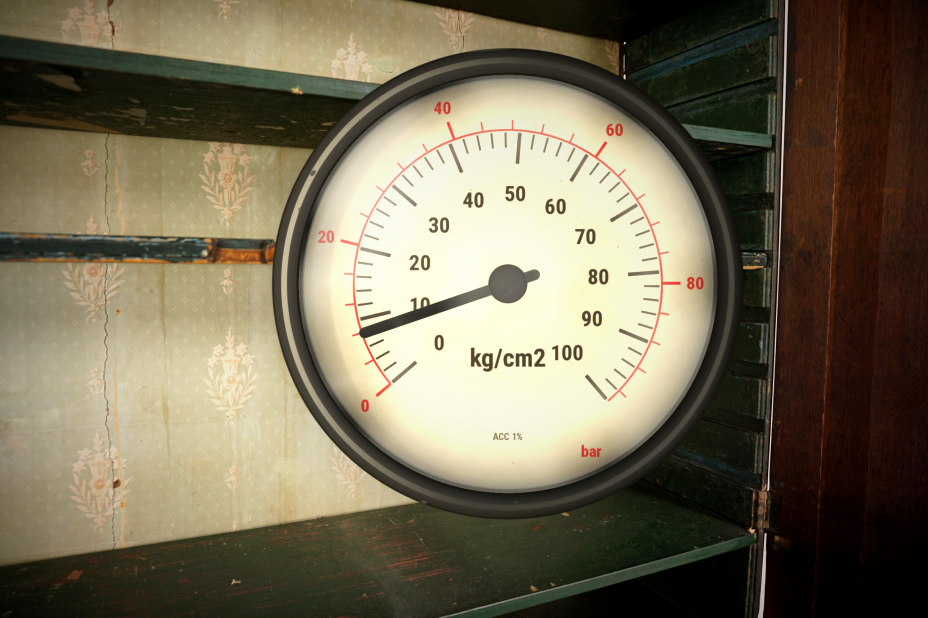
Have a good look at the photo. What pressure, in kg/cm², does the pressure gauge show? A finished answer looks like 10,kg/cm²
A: 8,kg/cm²
